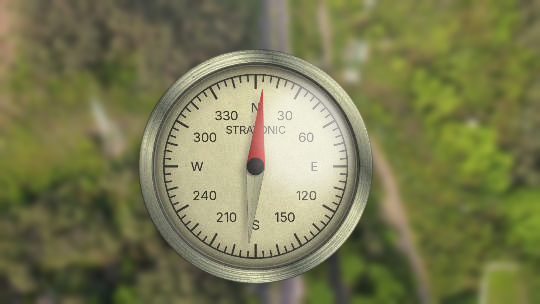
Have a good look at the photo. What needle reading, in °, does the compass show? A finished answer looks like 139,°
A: 5,°
